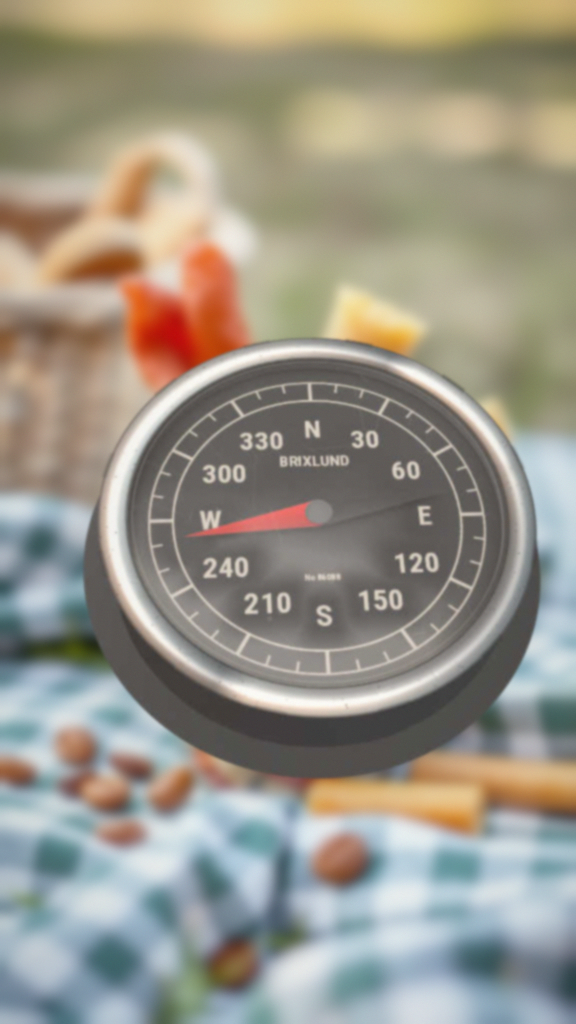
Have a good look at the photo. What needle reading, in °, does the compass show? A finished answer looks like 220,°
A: 260,°
